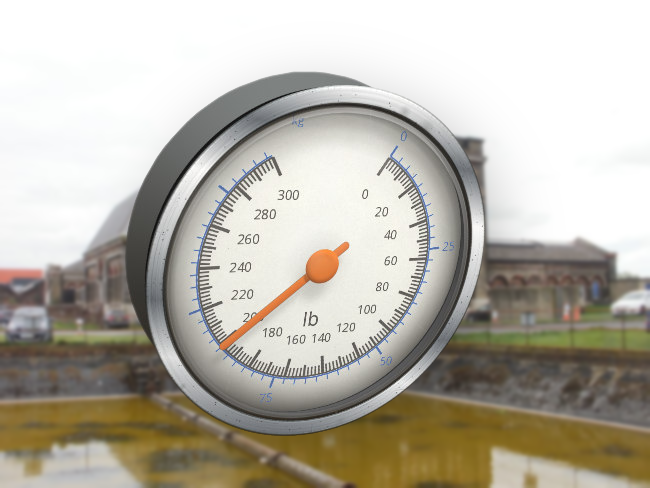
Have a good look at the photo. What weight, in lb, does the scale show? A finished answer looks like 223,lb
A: 200,lb
